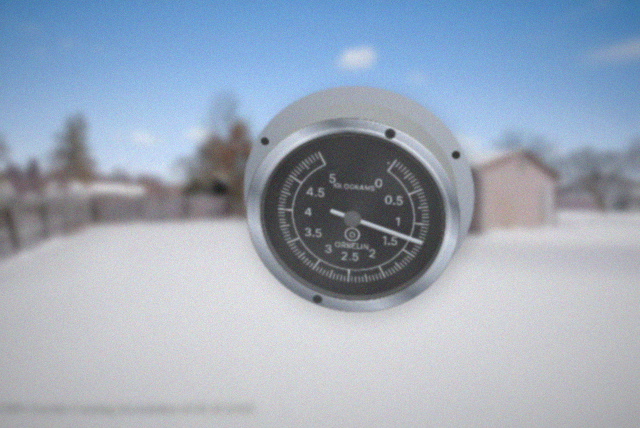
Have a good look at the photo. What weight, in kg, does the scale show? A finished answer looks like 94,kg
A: 1.25,kg
